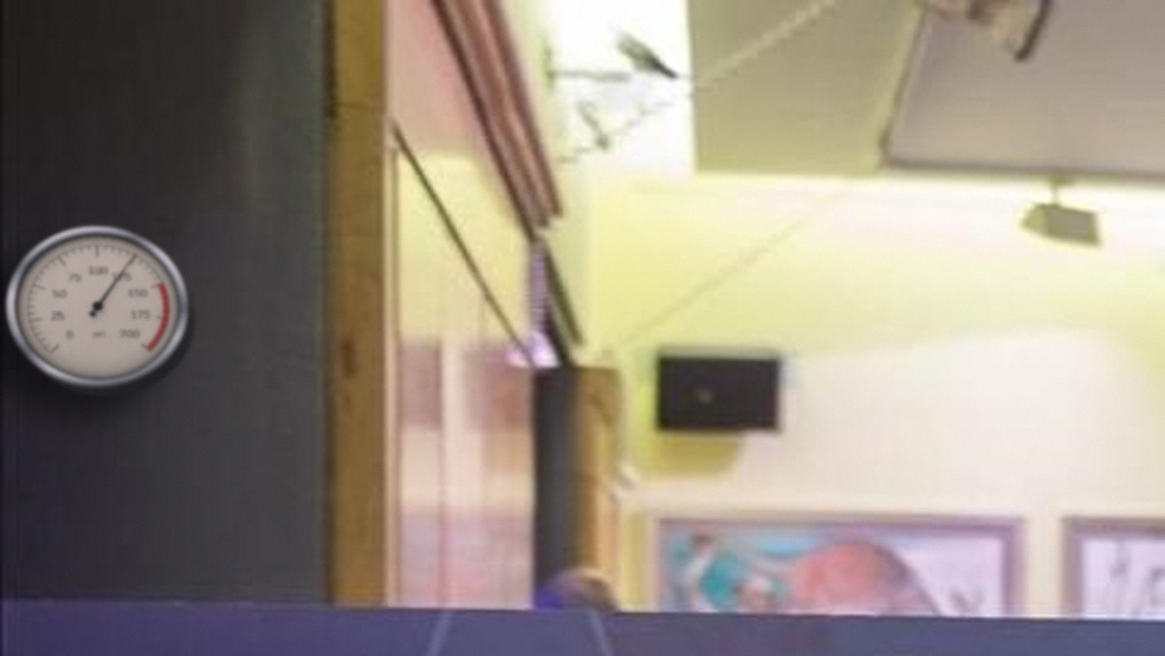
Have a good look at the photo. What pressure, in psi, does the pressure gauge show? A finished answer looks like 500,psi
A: 125,psi
